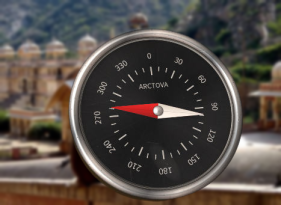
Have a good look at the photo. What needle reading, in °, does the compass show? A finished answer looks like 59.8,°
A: 280,°
